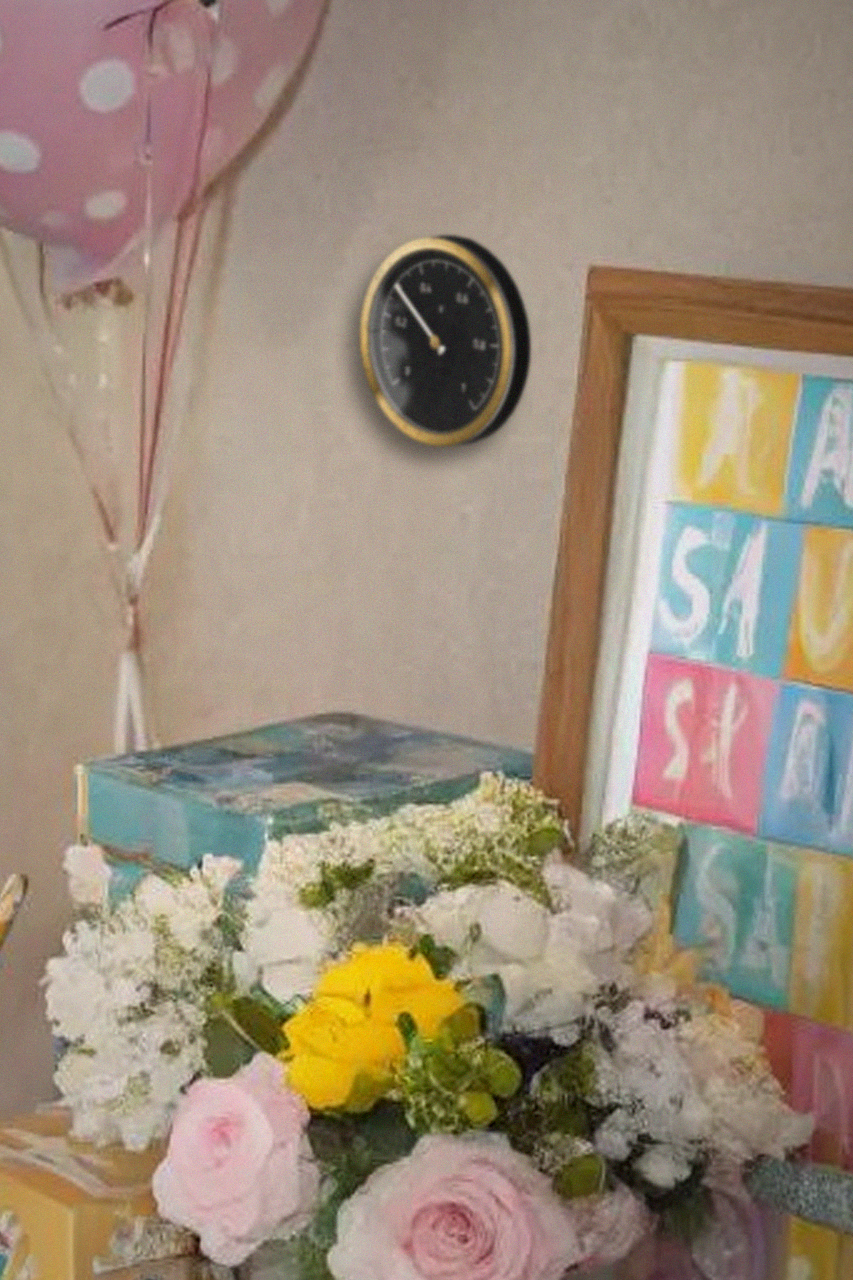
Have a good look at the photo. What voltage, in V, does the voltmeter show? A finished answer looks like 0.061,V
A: 0.3,V
